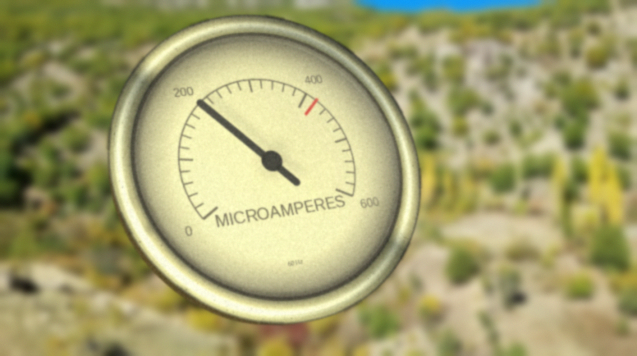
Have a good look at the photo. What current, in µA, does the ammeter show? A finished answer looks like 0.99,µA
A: 200,µA
